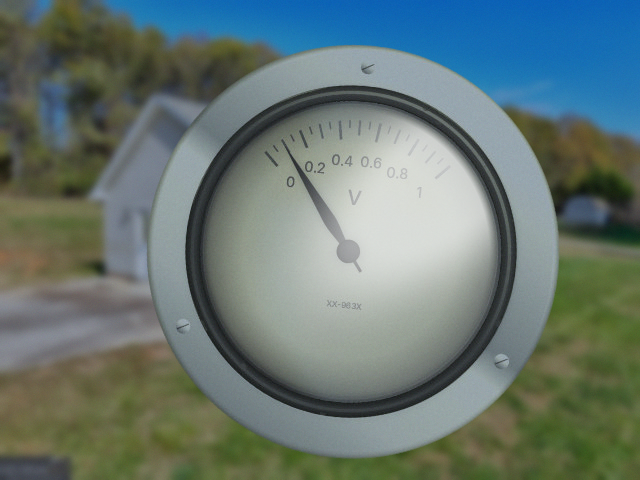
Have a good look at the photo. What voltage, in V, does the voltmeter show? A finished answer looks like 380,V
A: 0.1,V
